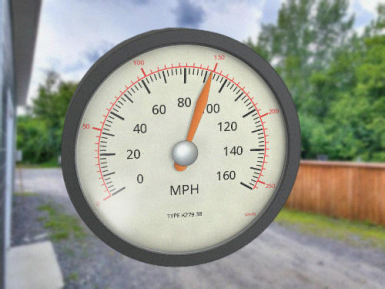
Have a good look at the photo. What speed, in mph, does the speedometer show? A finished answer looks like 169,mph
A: 92,mph
